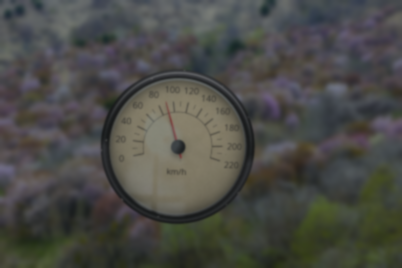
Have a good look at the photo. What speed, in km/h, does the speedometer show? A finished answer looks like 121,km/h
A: 90,km/h
